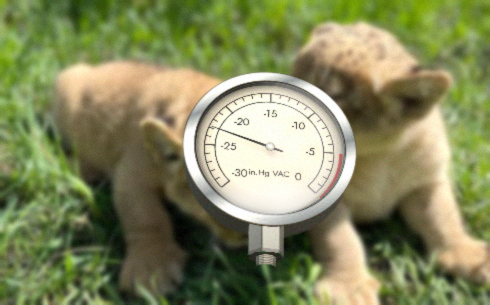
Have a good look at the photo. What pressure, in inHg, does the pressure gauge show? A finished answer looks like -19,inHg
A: -23,inHg
